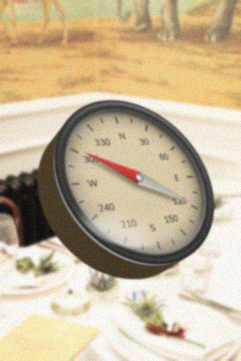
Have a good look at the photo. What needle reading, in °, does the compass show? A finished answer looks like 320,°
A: 300,°
